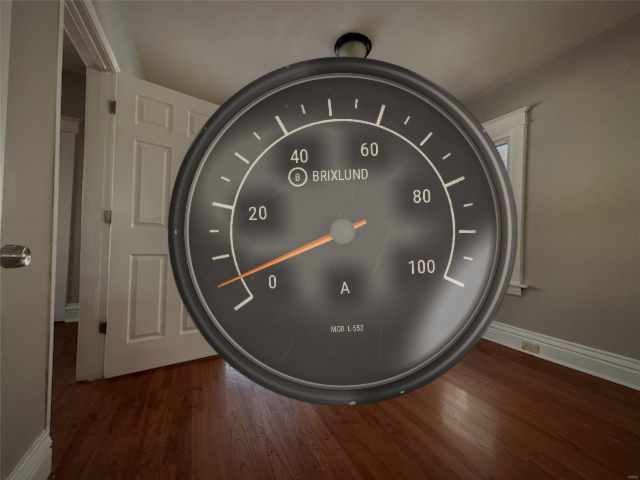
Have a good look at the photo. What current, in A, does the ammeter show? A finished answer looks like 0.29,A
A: 5,A
